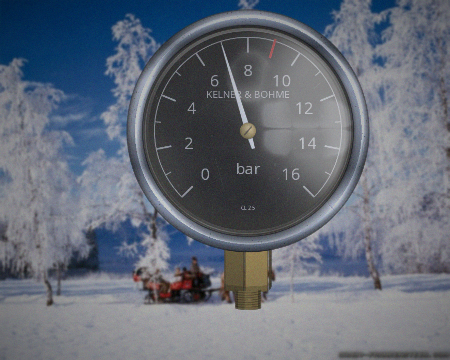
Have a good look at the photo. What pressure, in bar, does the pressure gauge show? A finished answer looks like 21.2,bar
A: 7,bar
